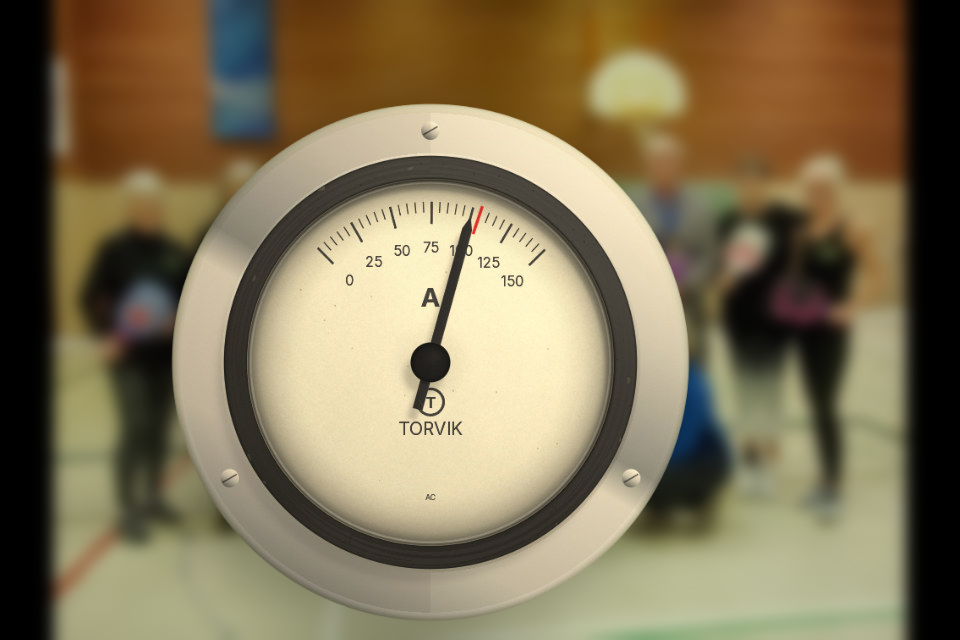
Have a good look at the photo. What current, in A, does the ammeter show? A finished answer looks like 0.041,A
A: 100,A
